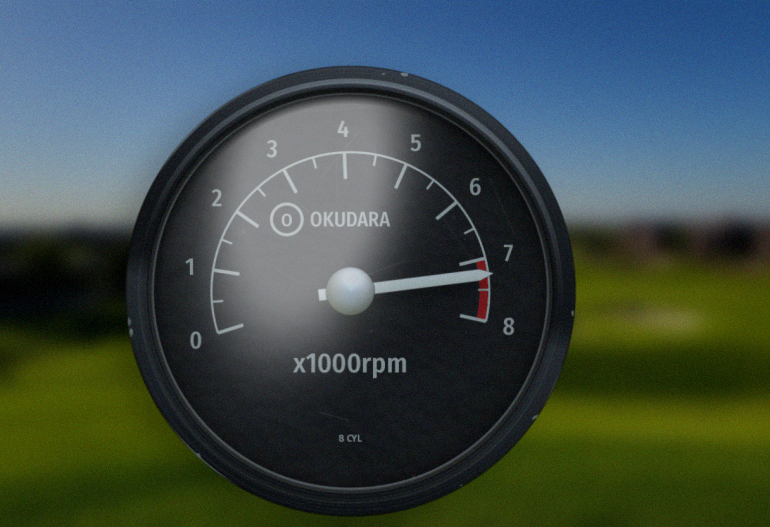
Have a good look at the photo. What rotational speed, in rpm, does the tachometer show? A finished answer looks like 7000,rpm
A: 7250,rpm
